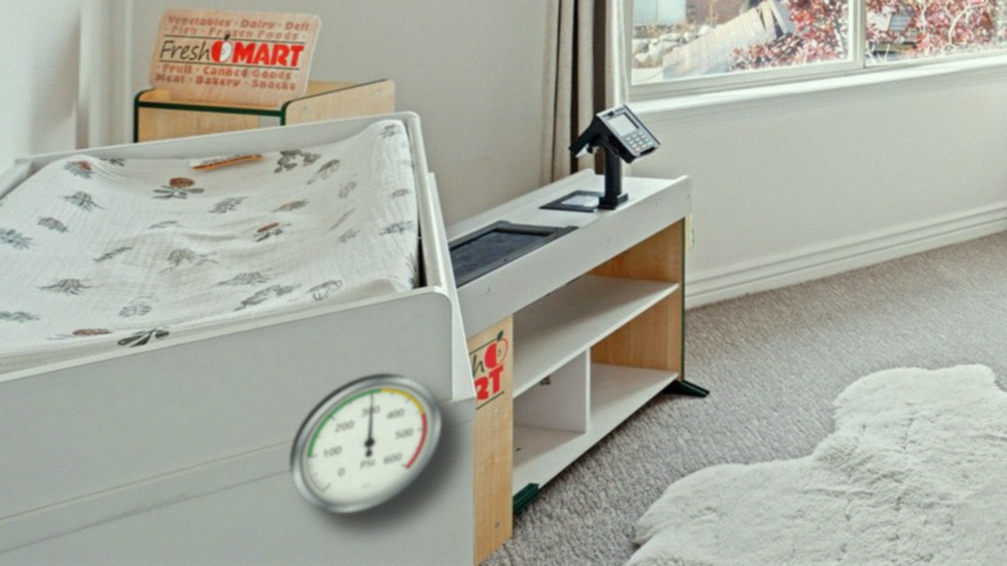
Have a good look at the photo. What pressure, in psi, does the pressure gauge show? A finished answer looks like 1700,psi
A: 300,psi
